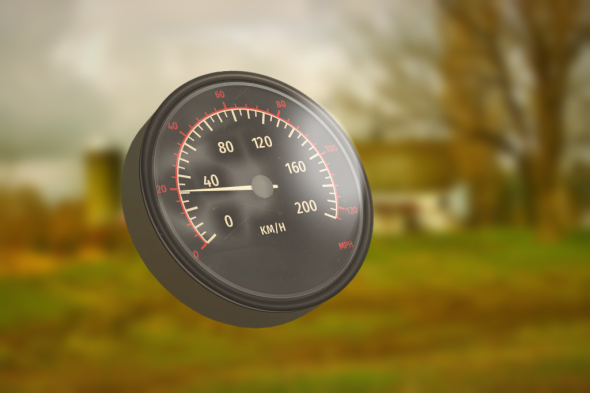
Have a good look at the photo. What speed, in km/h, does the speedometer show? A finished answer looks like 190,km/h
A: 30,km/h
